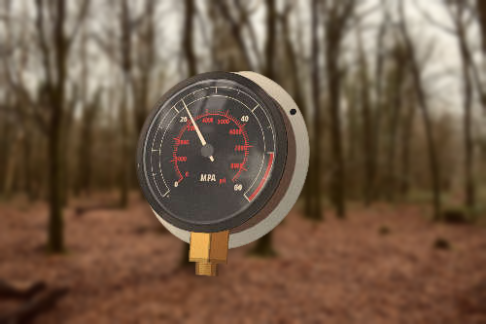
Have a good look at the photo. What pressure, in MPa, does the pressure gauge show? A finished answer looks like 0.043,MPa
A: 22.5,MPa
